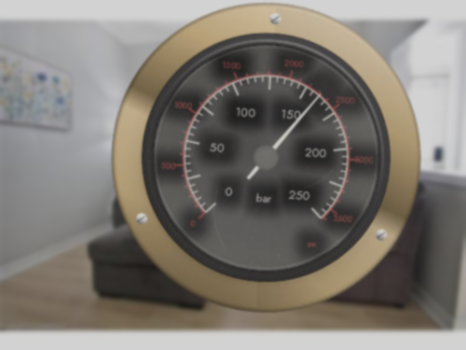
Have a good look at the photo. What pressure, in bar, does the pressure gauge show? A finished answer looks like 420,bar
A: 160,bar
